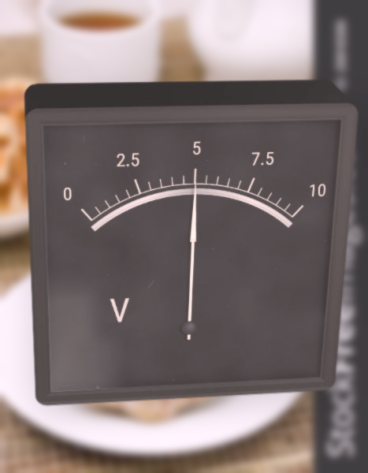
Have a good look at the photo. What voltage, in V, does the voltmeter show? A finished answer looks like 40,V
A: 5,V
